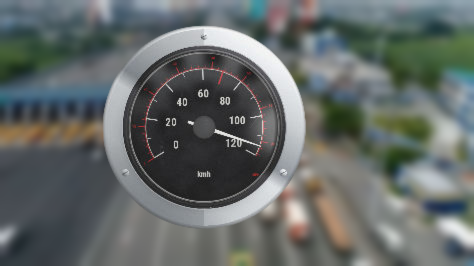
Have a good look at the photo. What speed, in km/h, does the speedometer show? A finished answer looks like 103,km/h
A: 115,km/h
